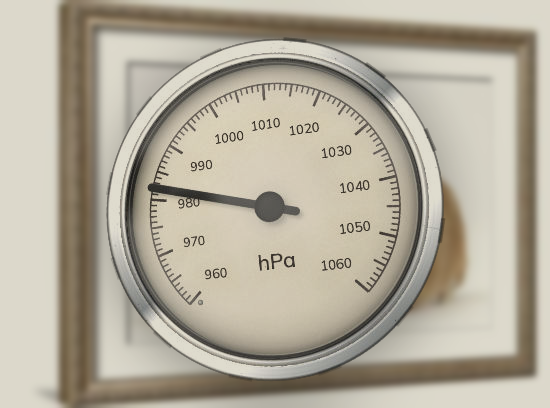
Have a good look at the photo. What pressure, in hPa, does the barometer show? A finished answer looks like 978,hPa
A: 982,hPa
